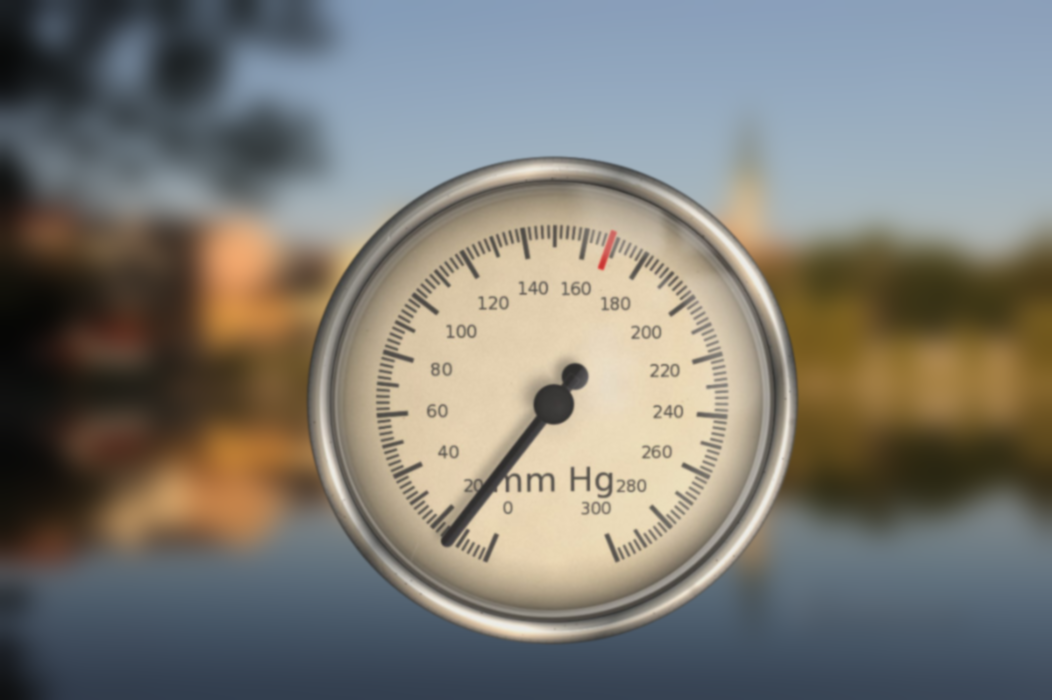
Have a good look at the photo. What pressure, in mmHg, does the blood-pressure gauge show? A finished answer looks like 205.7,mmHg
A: 14,mmHg
